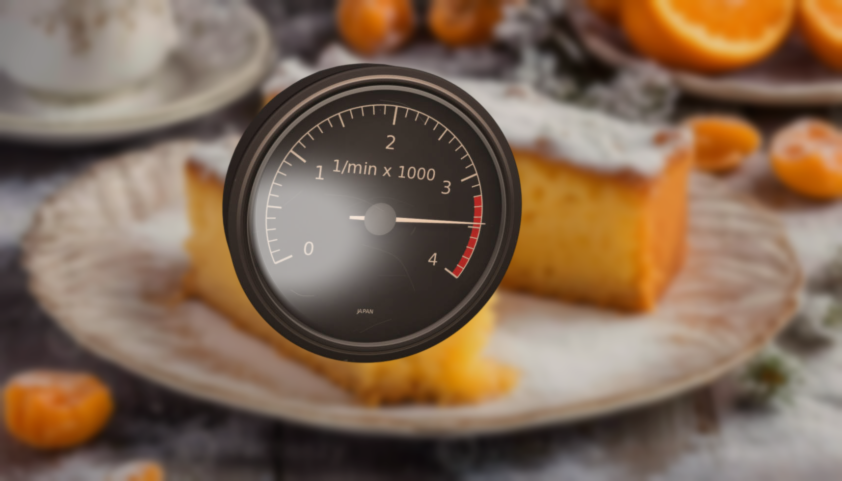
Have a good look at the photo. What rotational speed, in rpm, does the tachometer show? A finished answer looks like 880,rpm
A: 3450,rpm
